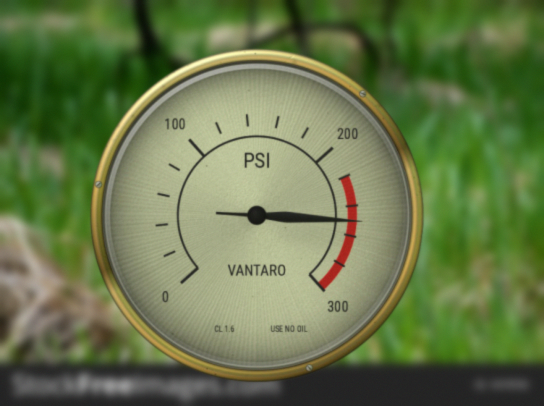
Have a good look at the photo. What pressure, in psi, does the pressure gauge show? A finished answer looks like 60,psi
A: 250,psi
